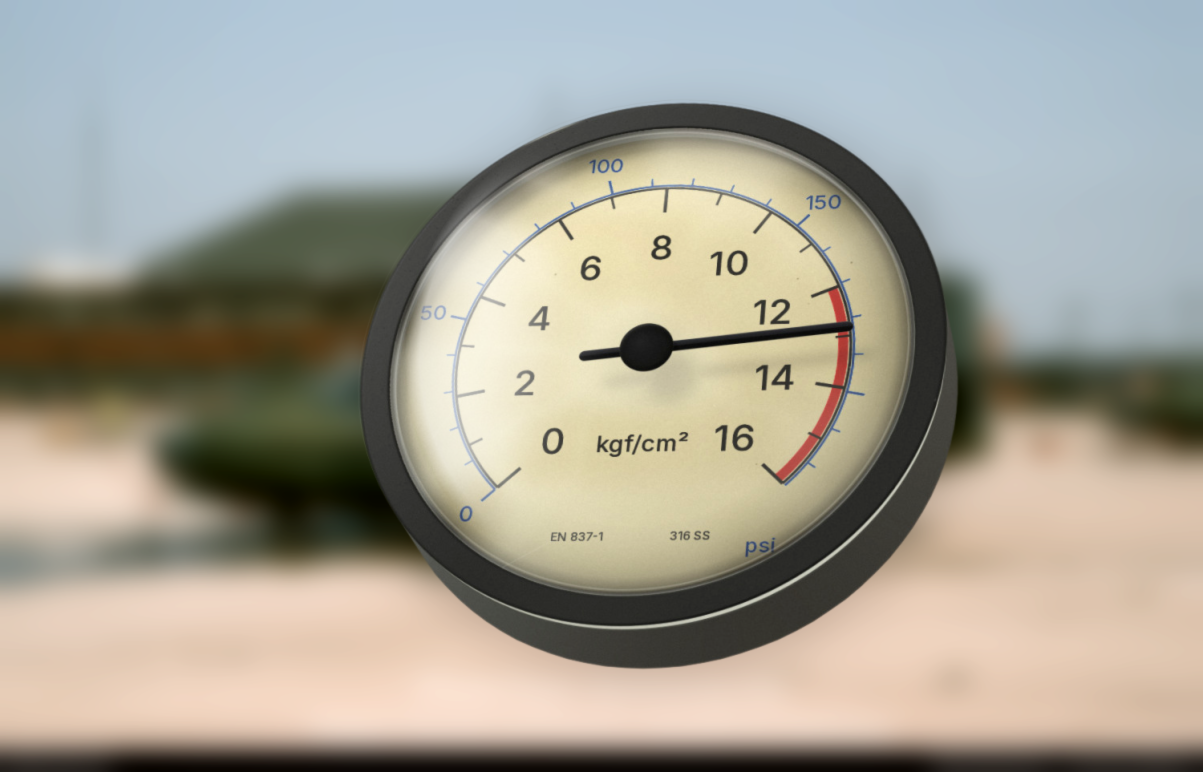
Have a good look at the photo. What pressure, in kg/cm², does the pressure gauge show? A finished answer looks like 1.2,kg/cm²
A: 13,kg/cm²
